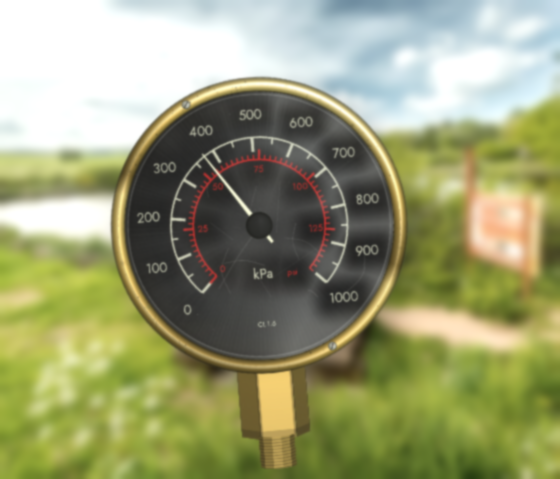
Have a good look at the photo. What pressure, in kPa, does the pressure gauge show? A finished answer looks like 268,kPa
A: 375,kPa
